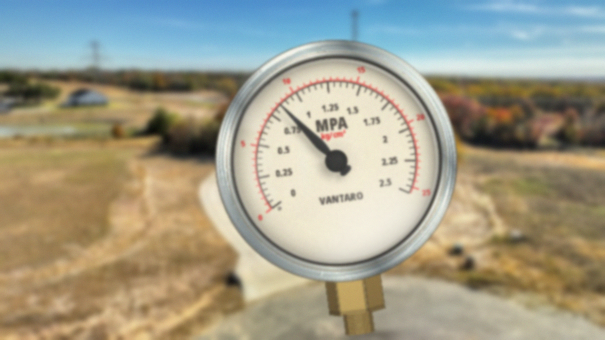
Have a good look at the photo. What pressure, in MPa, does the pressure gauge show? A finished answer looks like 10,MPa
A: 0.85,MPa
